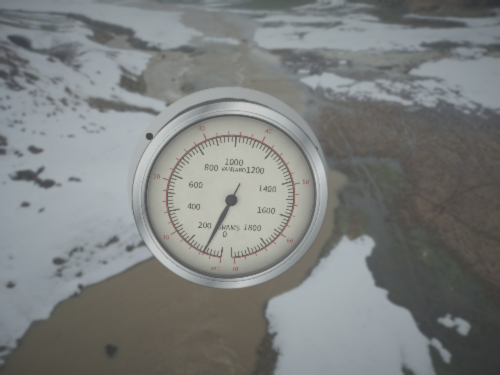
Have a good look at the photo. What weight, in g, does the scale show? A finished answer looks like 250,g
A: 100,g
